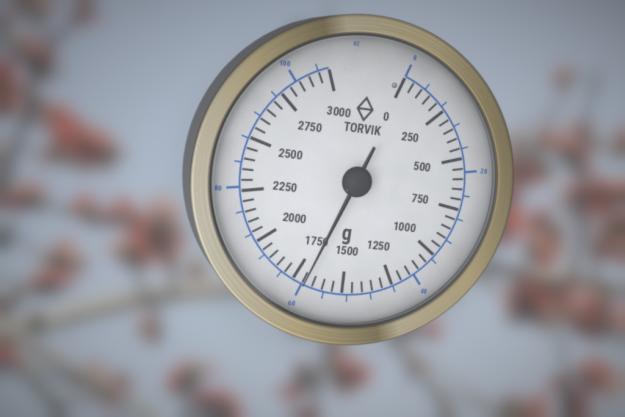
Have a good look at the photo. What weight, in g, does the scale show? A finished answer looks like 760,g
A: 1700,g
